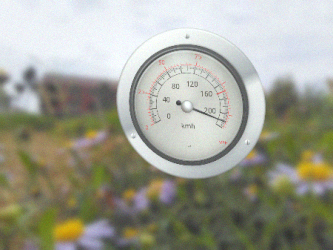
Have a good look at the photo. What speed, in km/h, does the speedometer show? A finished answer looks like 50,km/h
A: 210,km/h
